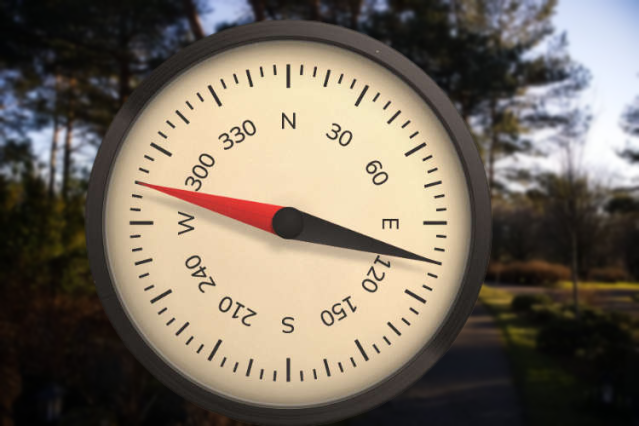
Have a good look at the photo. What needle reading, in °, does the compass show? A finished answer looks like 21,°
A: 285,°
